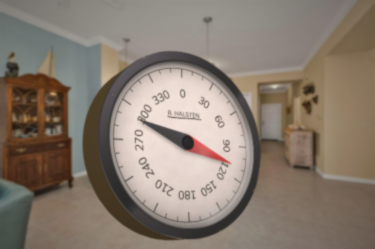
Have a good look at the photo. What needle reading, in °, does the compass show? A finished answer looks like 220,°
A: 110,°
